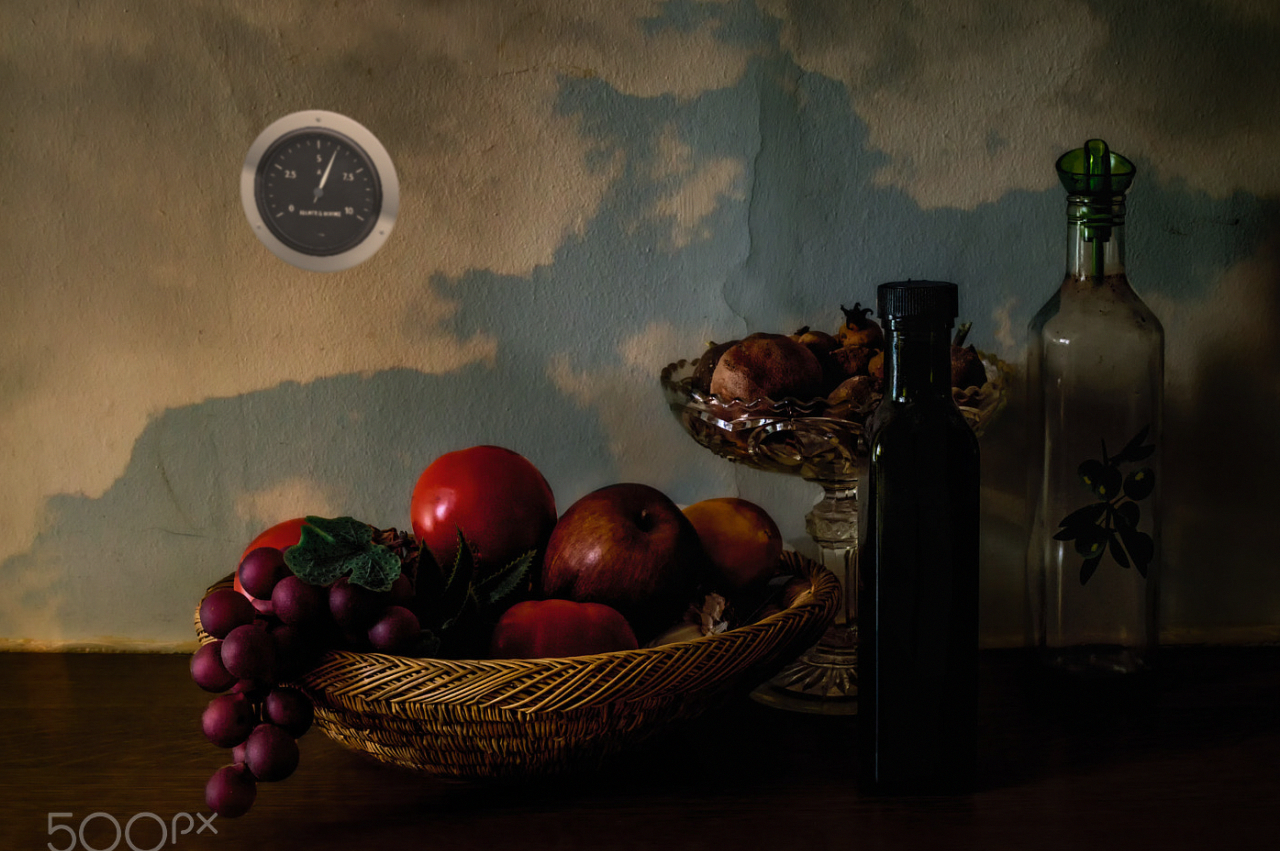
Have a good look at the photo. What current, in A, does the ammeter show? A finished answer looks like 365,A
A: 6,A
